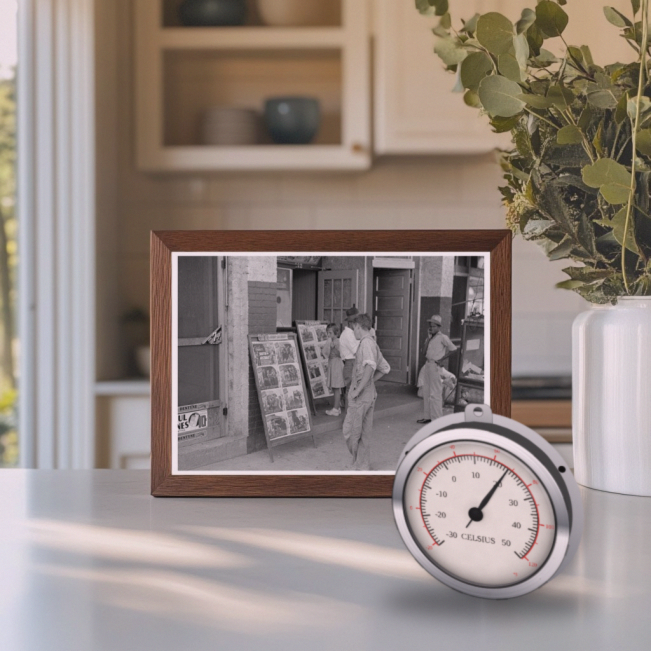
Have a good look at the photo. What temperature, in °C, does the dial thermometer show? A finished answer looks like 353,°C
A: 20,°C
